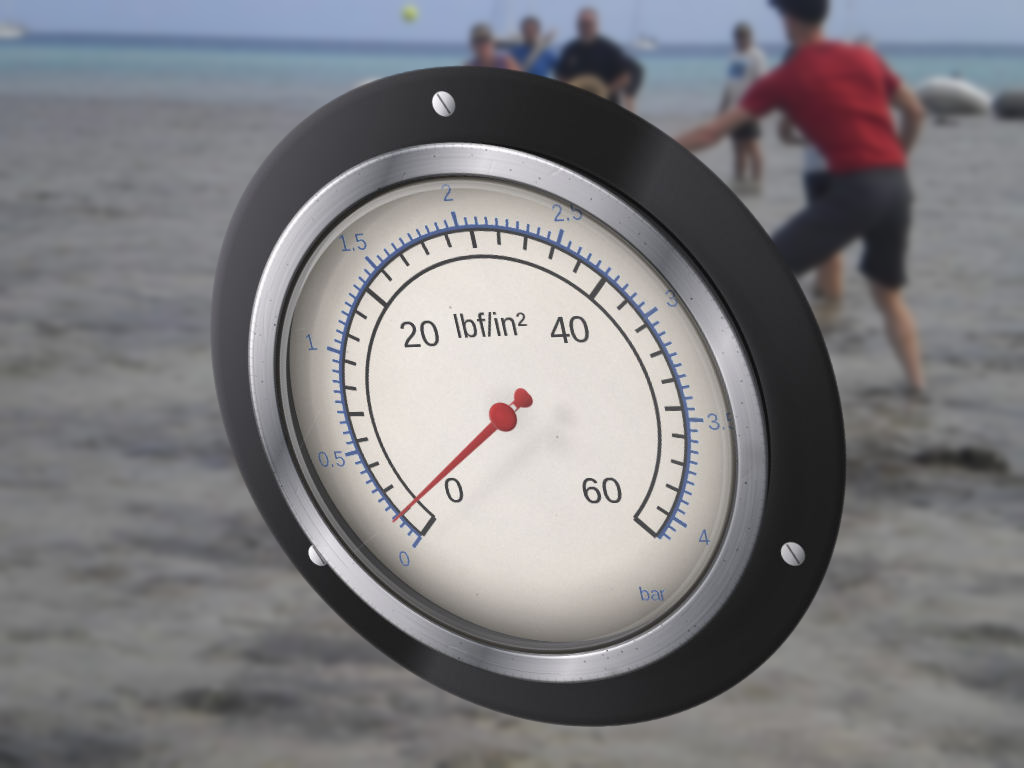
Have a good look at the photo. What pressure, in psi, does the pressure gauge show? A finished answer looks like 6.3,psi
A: 2,psi
